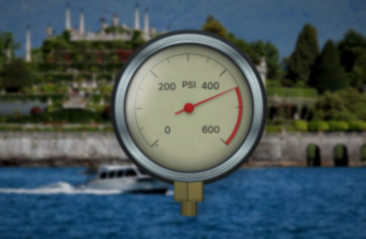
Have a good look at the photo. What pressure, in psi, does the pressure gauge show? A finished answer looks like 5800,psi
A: 450,psi
